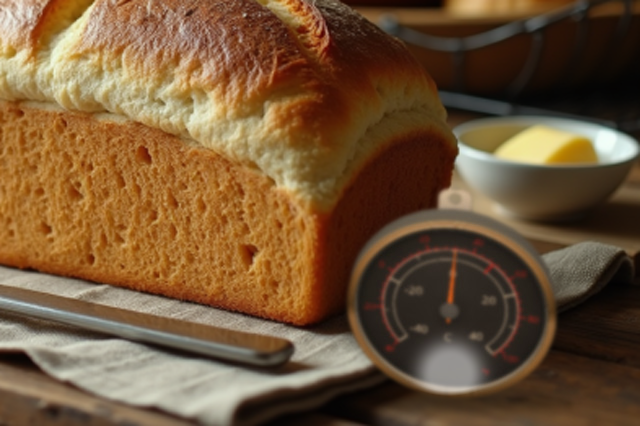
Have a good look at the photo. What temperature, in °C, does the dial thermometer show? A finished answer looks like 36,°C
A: 0,°C
